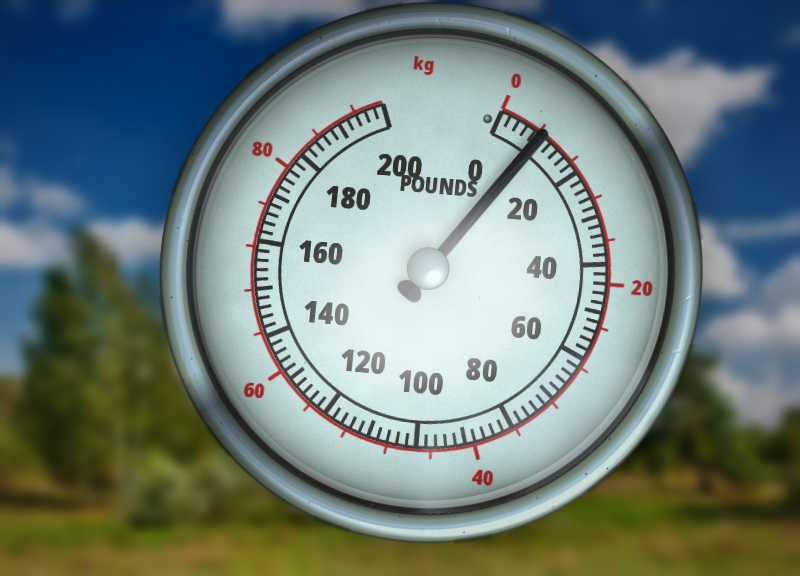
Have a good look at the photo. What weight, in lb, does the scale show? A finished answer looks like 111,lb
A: 10,lb
